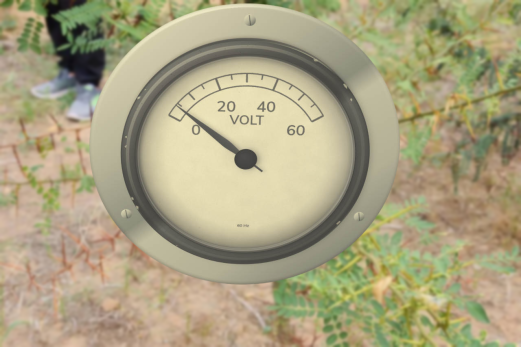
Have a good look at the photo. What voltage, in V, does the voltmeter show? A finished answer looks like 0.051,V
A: 5,V
